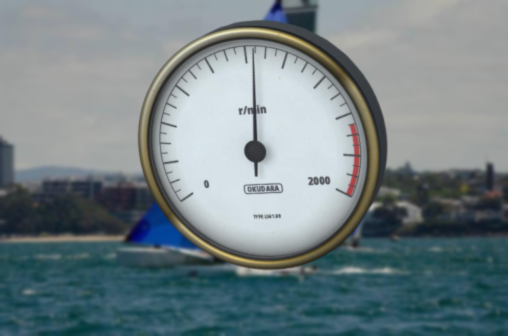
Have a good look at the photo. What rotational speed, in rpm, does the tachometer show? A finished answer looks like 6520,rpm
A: 1050,rpm
